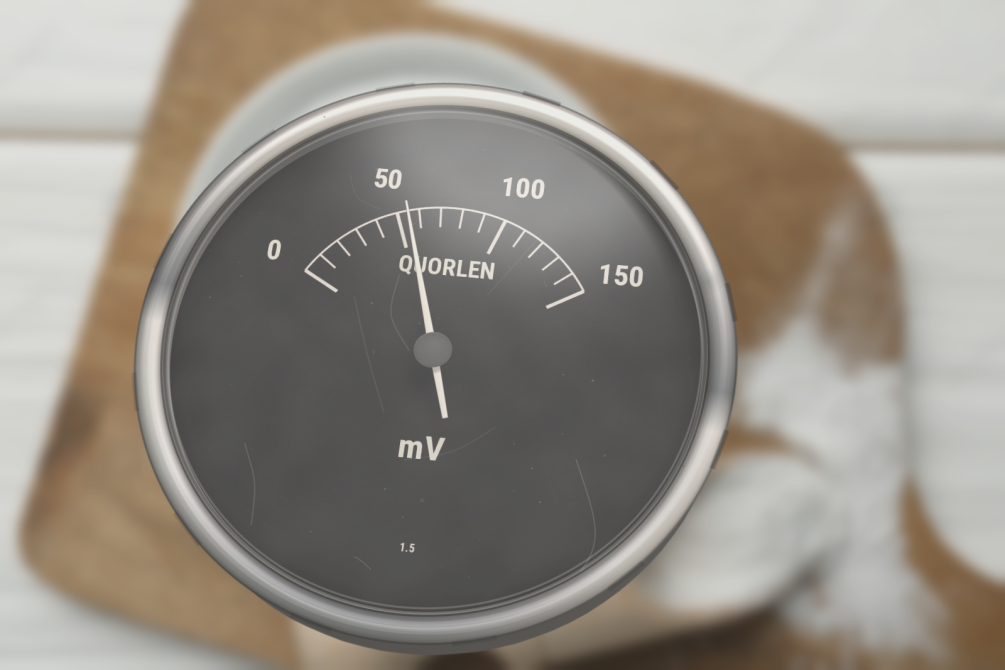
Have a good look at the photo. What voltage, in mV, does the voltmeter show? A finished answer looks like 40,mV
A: 55,mV
